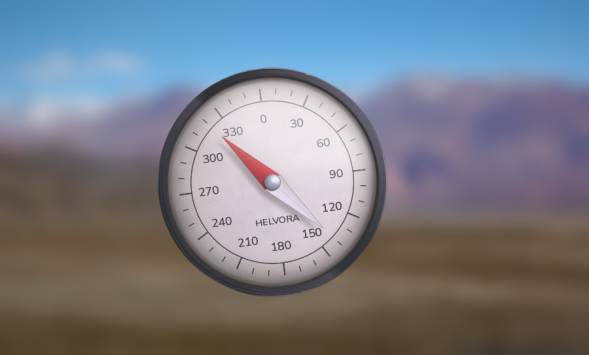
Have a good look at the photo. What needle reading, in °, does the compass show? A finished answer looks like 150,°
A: 320,°
